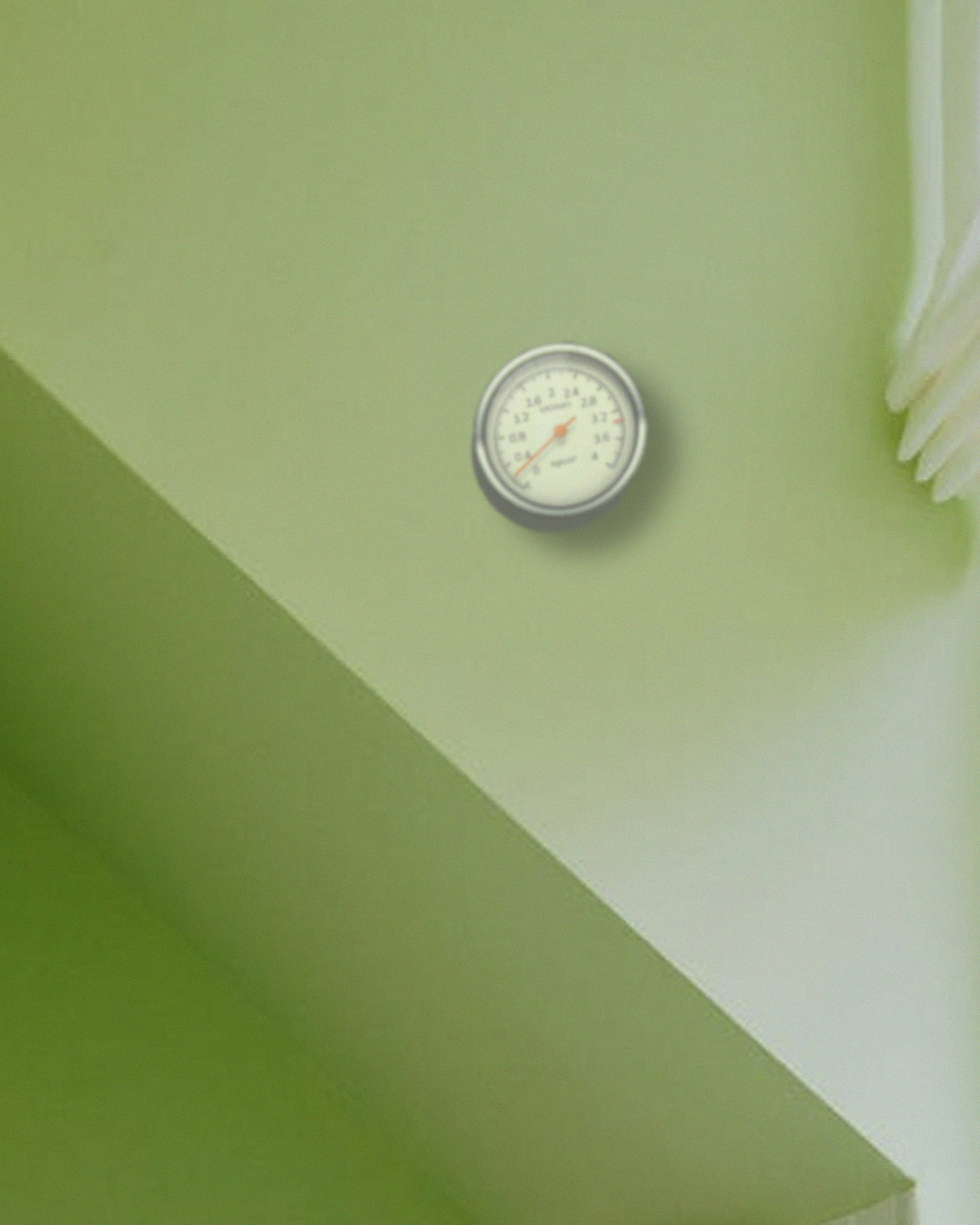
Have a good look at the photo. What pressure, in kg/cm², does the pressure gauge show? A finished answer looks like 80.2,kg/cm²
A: 0.2,kg/cm²
